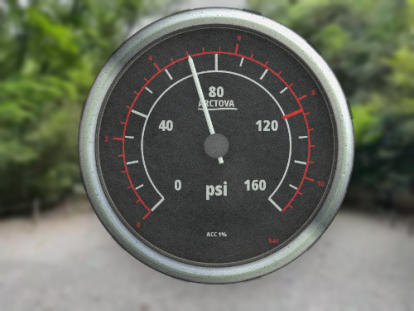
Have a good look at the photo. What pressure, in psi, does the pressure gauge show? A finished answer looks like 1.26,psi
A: 70,psi
